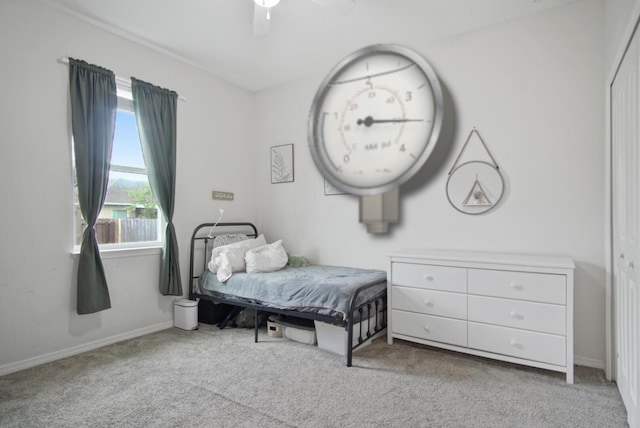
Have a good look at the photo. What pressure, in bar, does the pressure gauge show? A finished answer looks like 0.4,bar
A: 3.5,bar
